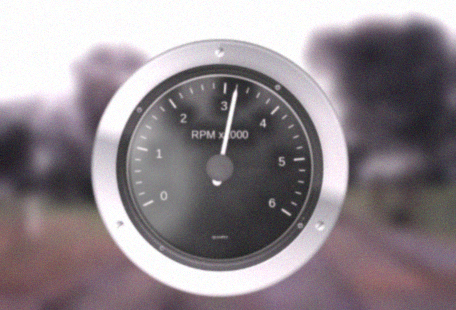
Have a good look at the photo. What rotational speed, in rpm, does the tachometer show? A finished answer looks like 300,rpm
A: 3200,rpm
